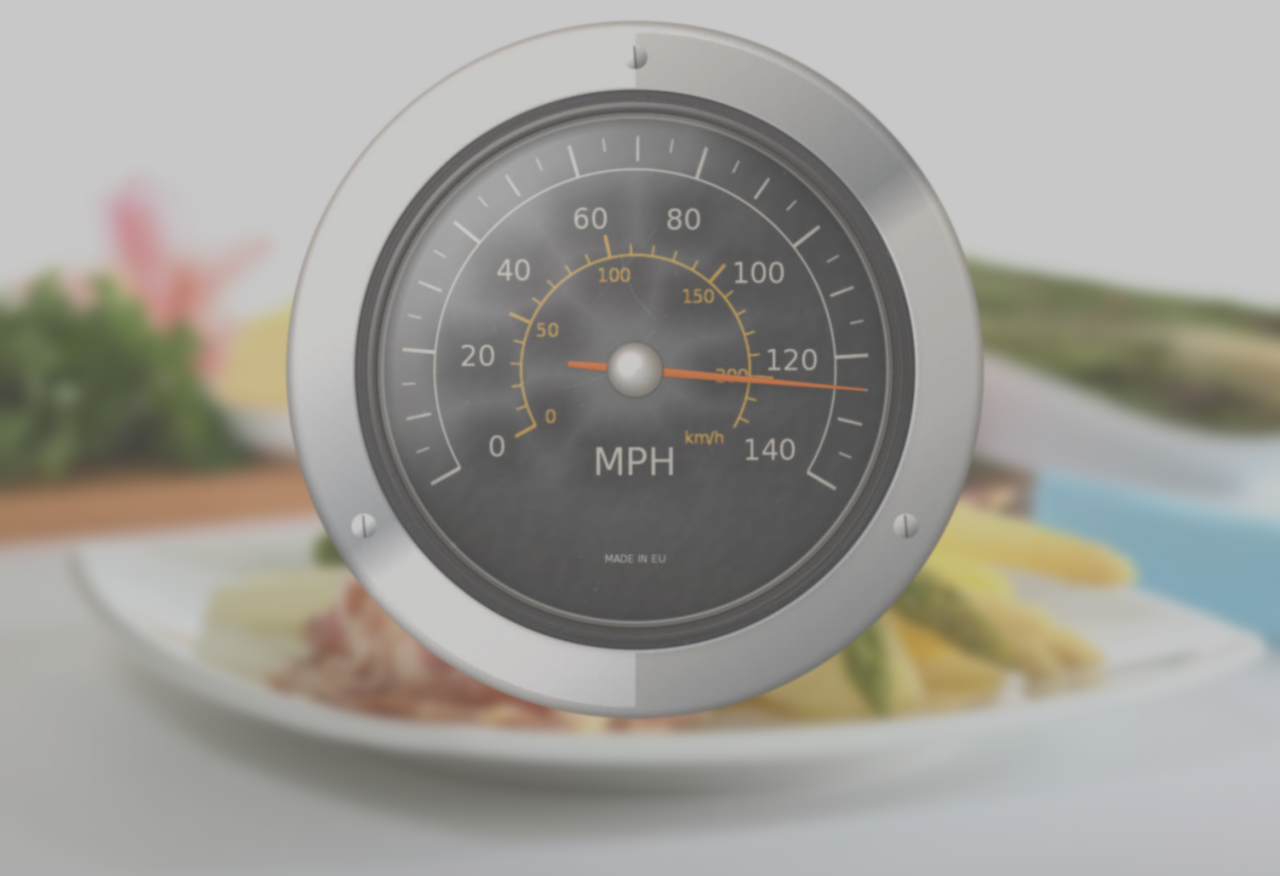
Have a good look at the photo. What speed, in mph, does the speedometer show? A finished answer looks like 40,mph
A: 125,mph
